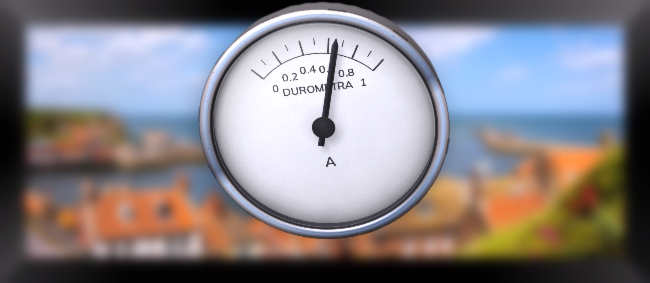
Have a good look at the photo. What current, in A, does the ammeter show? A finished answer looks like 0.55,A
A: 0.65,A
